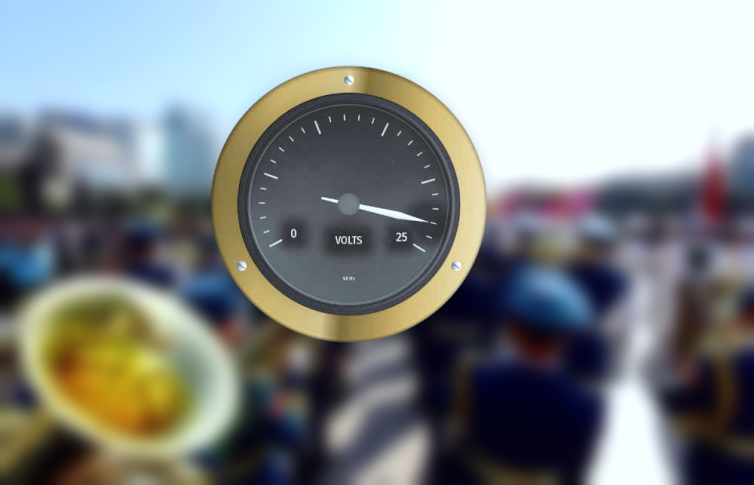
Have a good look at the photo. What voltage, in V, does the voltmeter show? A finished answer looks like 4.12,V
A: 23,V
